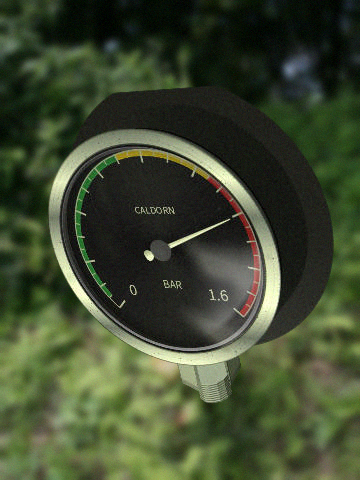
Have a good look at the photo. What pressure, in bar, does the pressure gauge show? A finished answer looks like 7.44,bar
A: 1.2,bar
